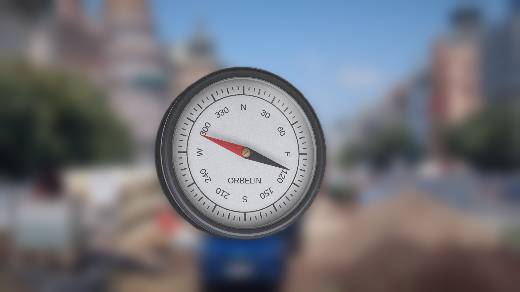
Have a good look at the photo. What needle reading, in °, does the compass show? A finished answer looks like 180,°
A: 290,°
